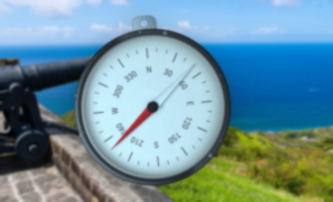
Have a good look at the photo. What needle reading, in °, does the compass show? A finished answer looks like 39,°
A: 230,°
